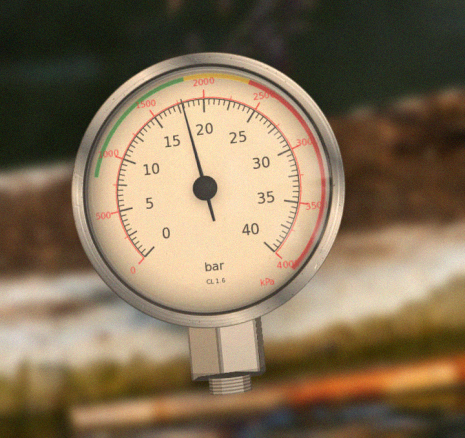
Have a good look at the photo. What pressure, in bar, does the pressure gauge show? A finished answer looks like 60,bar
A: 18,bar
